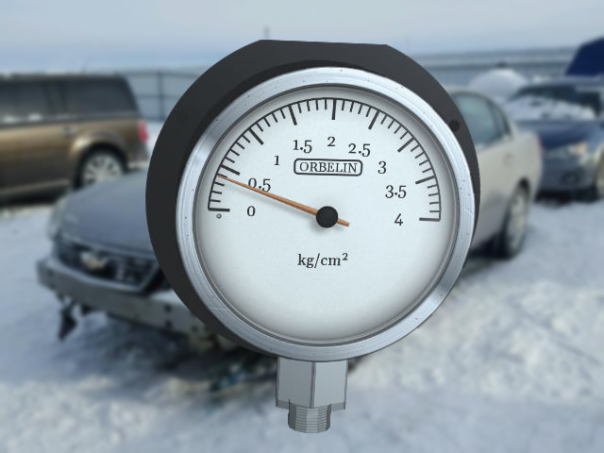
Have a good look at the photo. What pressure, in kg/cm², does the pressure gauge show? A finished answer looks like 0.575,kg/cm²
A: 0.4,kg/cm²
